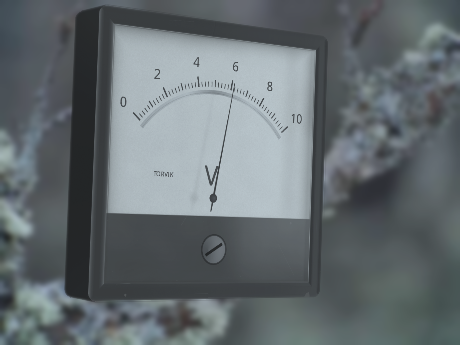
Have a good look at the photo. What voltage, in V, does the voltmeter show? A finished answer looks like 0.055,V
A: 6,V
